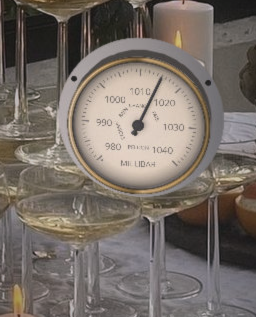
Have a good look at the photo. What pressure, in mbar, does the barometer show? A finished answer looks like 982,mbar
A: 1015,mbar
